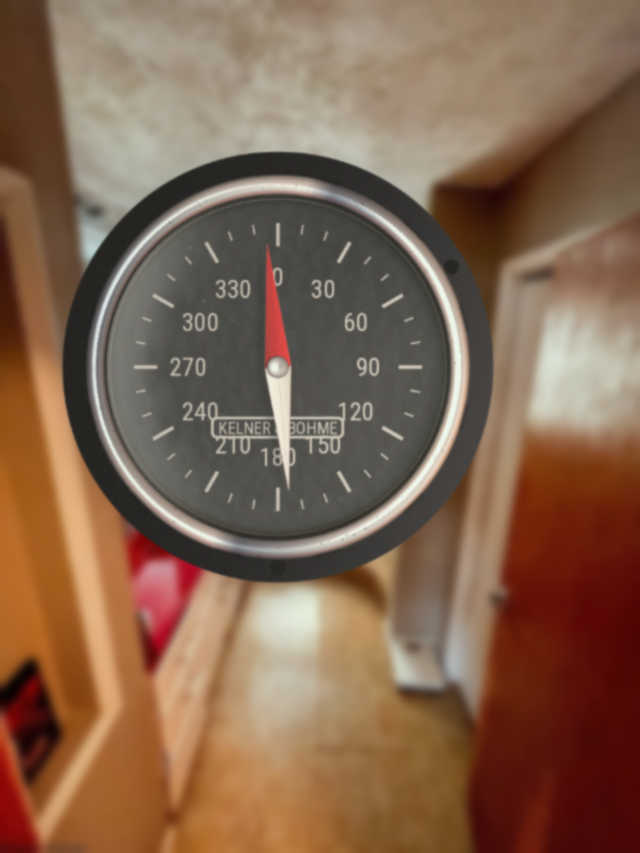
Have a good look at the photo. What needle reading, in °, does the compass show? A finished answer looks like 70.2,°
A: 355,°
